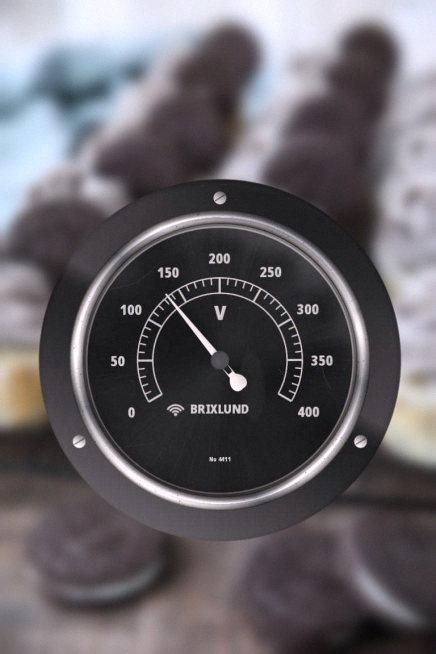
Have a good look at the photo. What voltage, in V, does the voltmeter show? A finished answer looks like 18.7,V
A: 135,V
